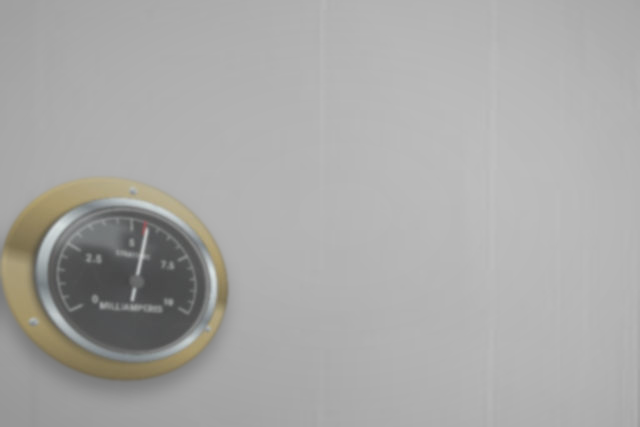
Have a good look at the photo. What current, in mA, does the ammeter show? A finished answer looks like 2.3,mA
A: 5.5,mA
